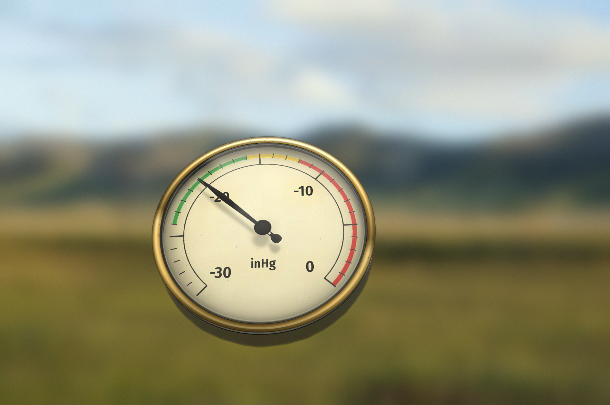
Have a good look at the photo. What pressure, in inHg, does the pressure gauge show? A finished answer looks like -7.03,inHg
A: -20,inHg
